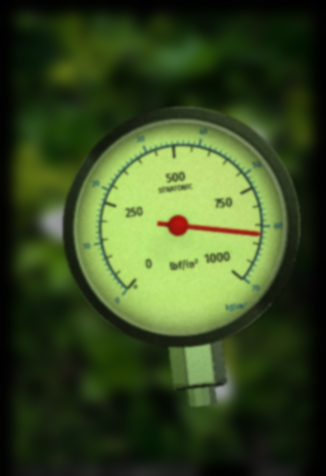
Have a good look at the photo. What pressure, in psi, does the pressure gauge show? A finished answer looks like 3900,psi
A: 875,psi
